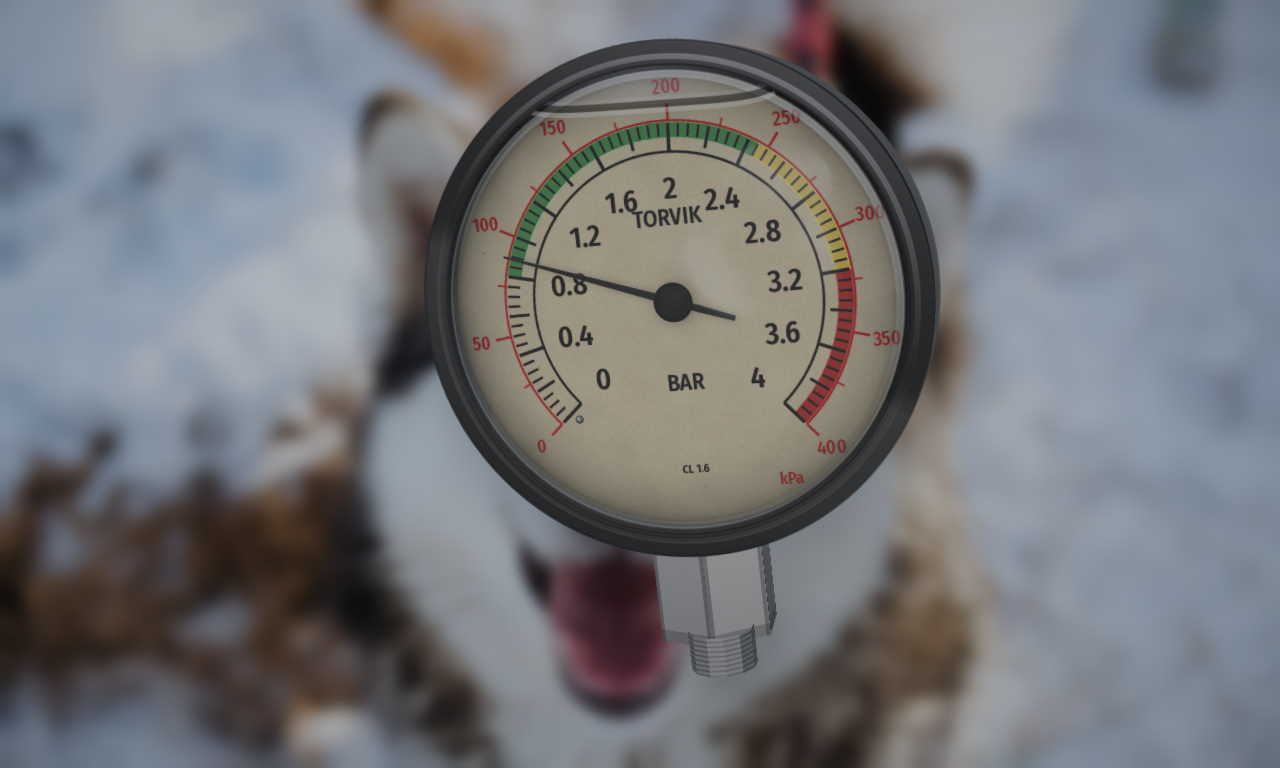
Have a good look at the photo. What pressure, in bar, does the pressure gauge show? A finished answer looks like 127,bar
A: 0.9,bar
